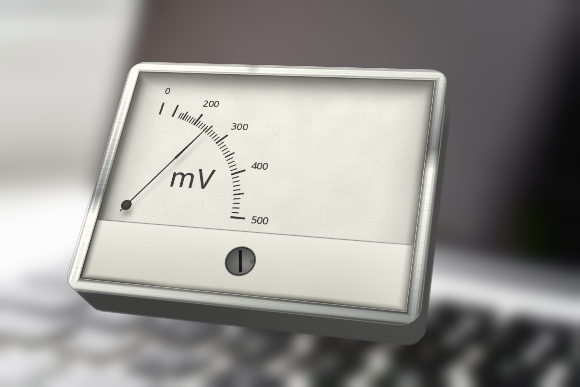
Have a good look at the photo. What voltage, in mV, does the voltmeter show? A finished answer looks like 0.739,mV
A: 250,mV
